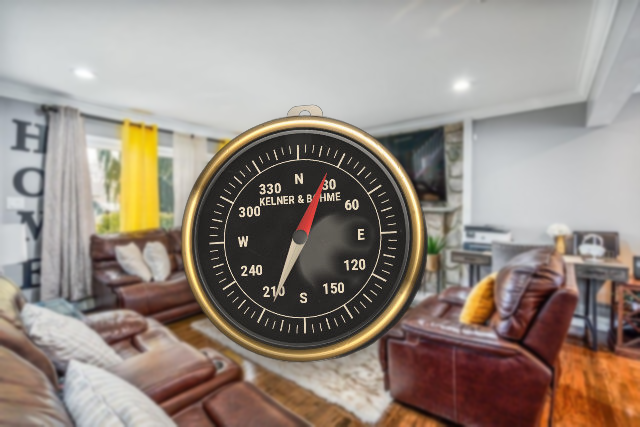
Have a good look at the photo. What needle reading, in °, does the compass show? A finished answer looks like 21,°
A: 25,°
